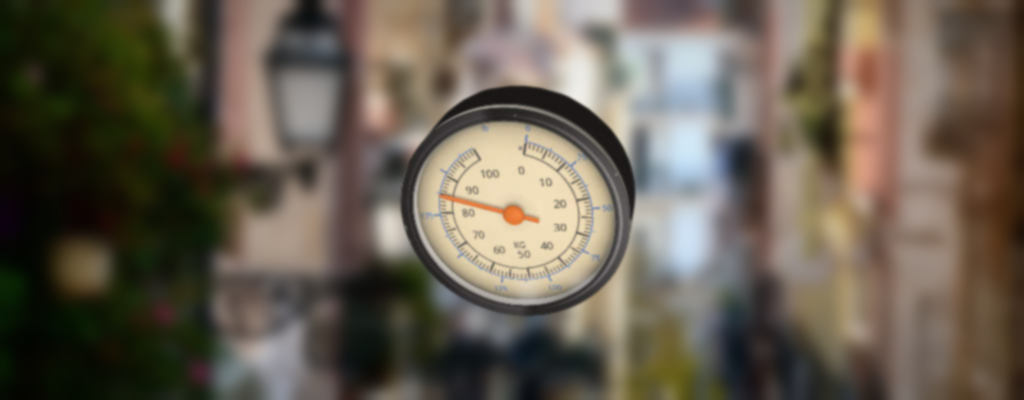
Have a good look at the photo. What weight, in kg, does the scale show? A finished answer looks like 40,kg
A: 85,kg
